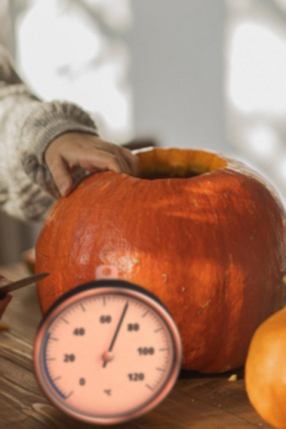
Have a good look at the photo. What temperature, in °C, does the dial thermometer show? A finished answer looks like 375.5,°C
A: 70,°C
